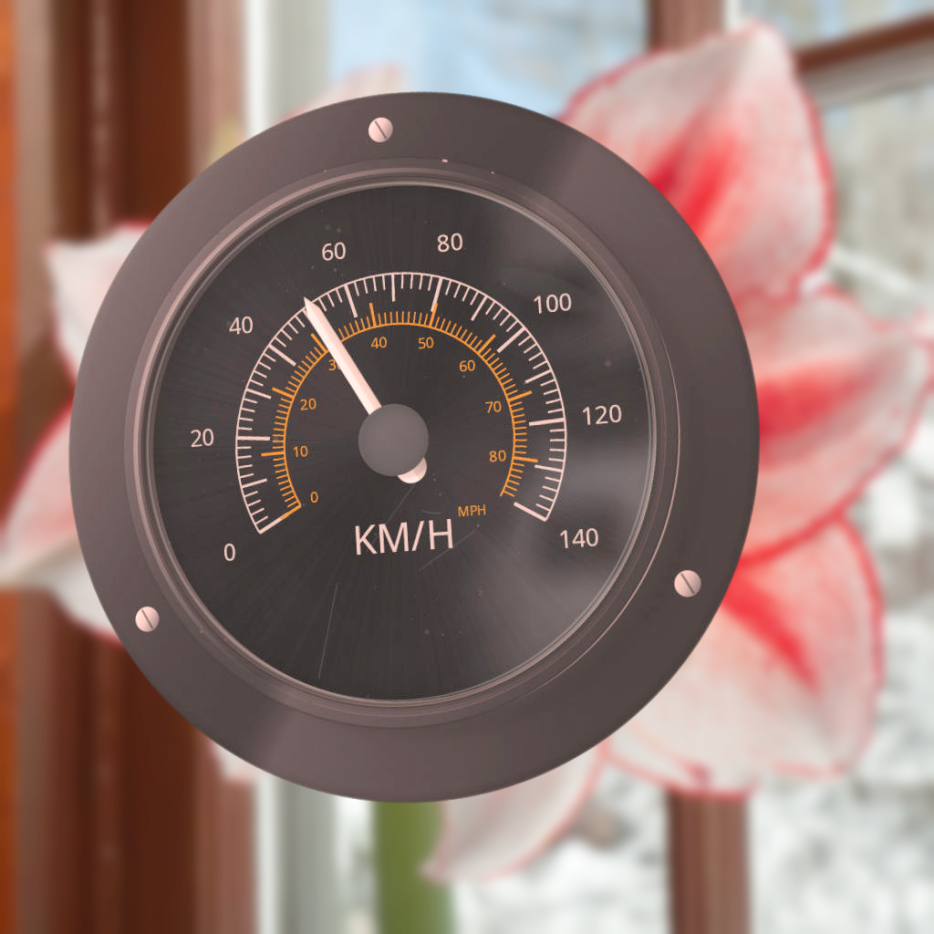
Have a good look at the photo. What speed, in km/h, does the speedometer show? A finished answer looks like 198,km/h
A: 52,km/h
